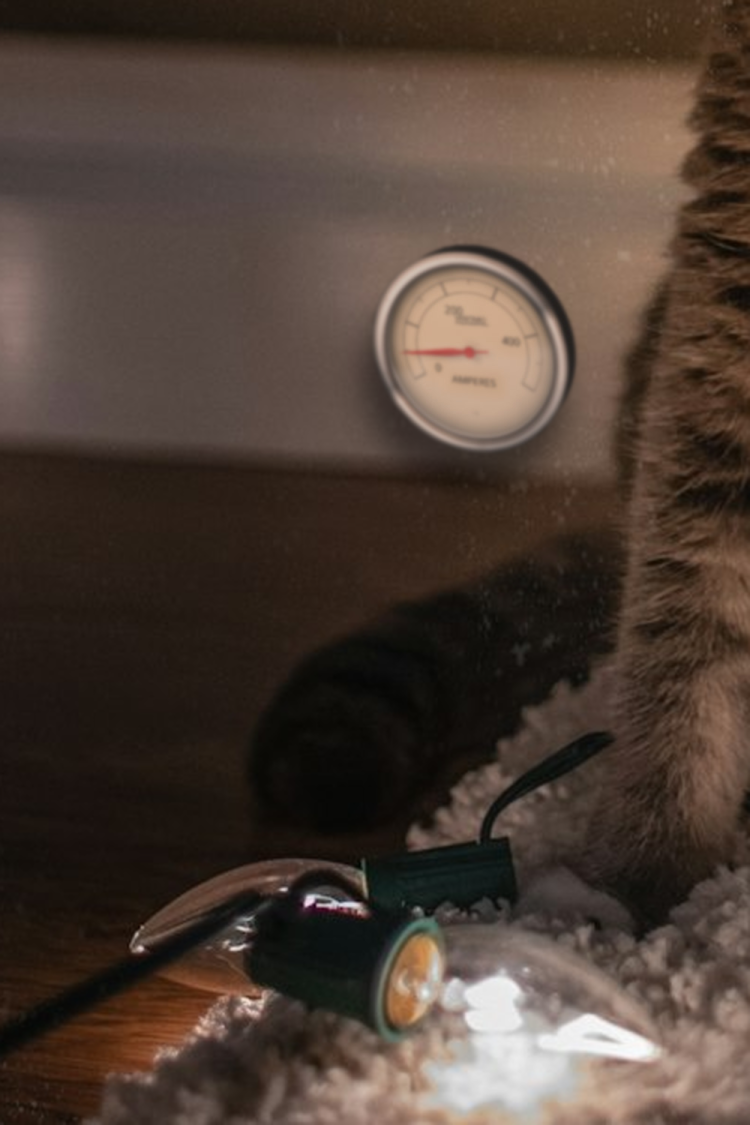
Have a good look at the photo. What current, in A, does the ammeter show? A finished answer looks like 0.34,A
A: 50,A
